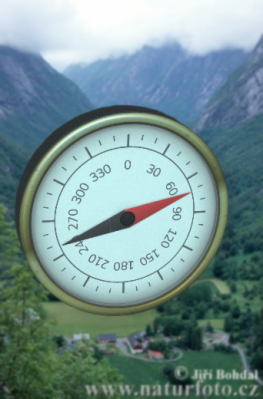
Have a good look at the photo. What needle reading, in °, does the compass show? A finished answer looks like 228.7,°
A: 70,°
